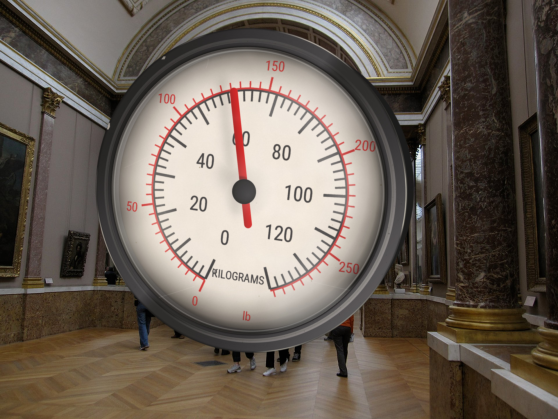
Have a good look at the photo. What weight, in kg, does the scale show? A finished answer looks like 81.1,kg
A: 60,kg
